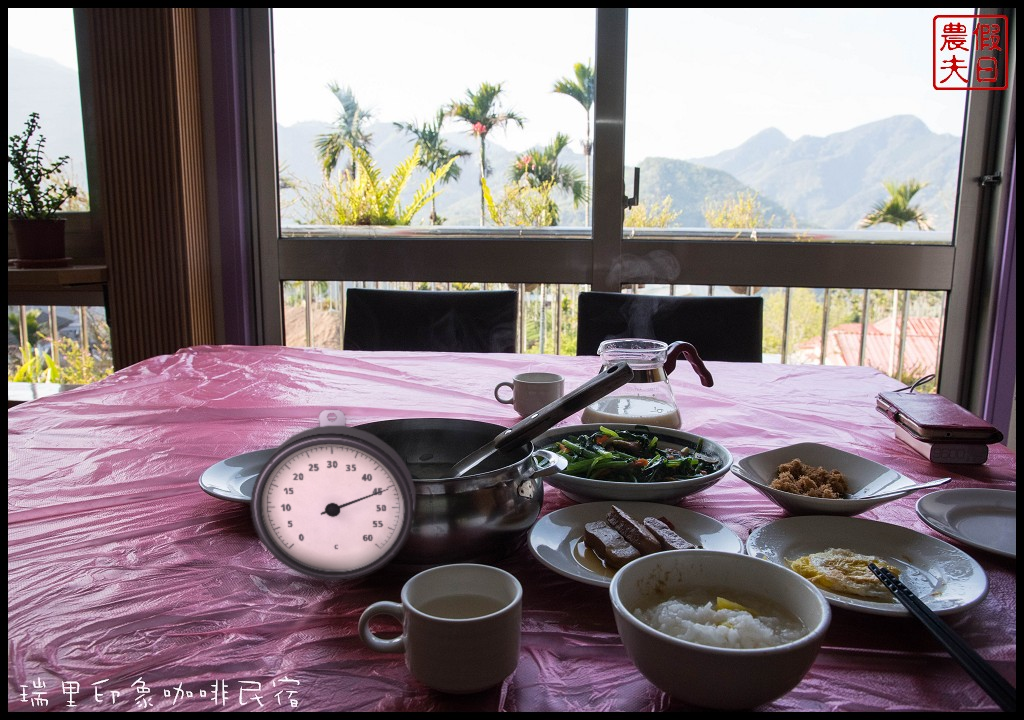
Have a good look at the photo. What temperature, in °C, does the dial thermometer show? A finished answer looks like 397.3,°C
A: 45,°C
